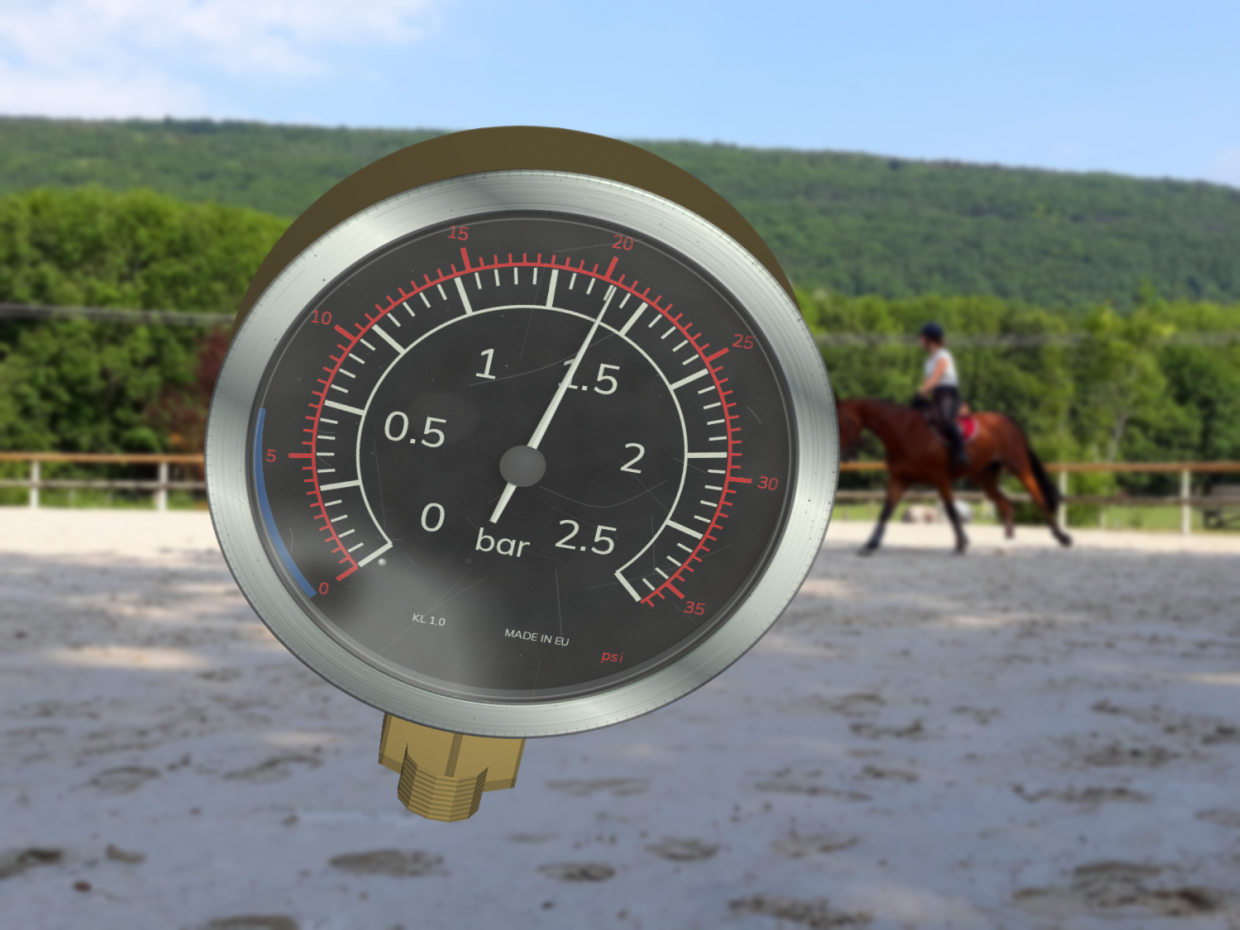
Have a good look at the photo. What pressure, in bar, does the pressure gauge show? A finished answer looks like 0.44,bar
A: 1.4,bar
